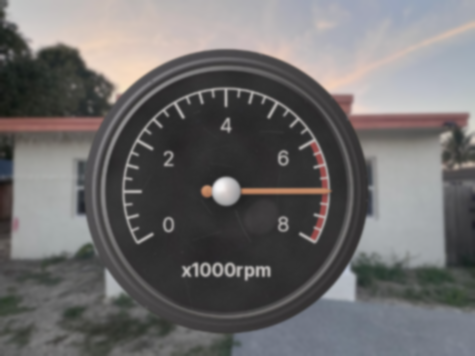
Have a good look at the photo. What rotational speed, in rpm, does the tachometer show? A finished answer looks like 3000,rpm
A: 7000,rpm
